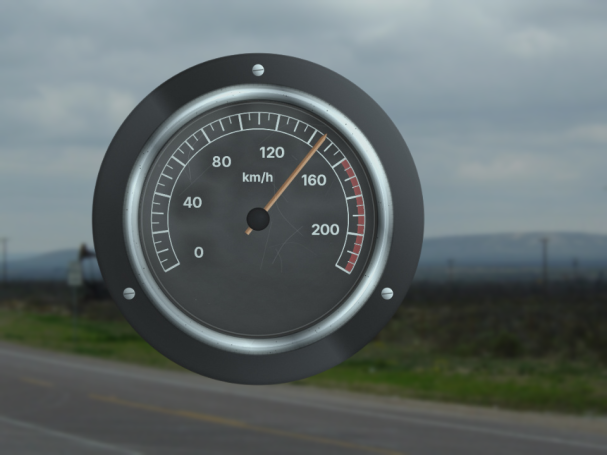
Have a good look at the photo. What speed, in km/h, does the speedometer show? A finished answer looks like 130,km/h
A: 145,km/h
